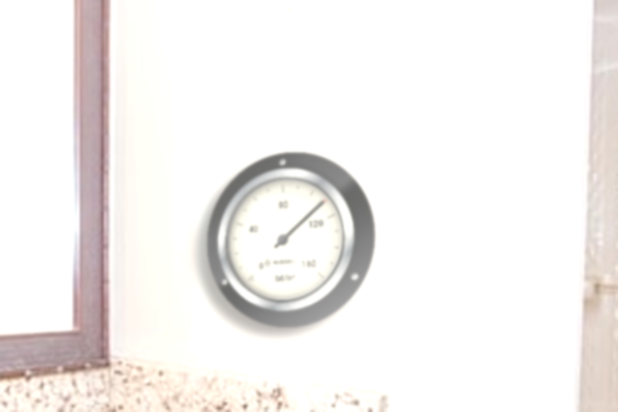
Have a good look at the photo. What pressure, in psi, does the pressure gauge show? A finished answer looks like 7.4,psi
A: 110,psi
